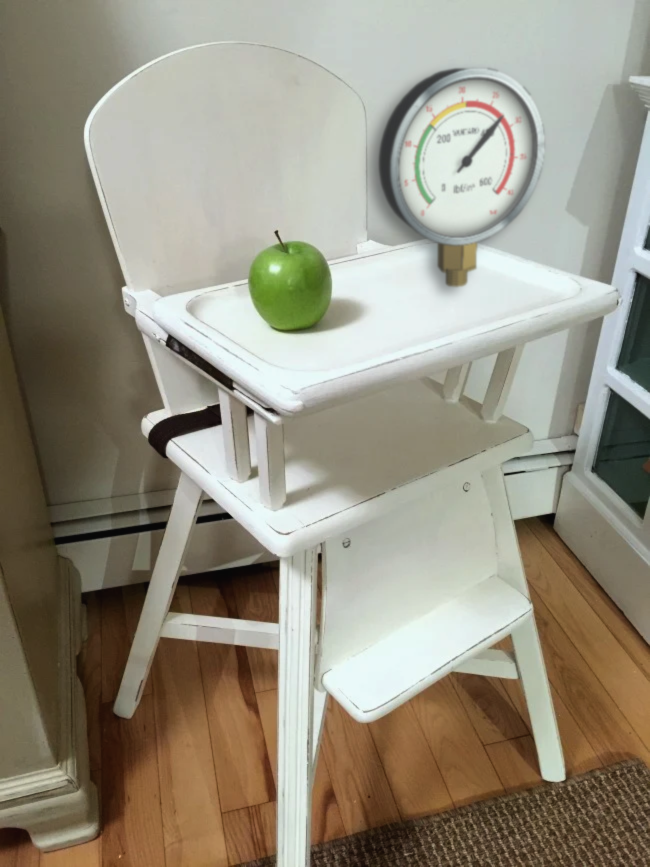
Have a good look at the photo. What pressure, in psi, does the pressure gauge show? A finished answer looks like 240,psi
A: 400,psi
